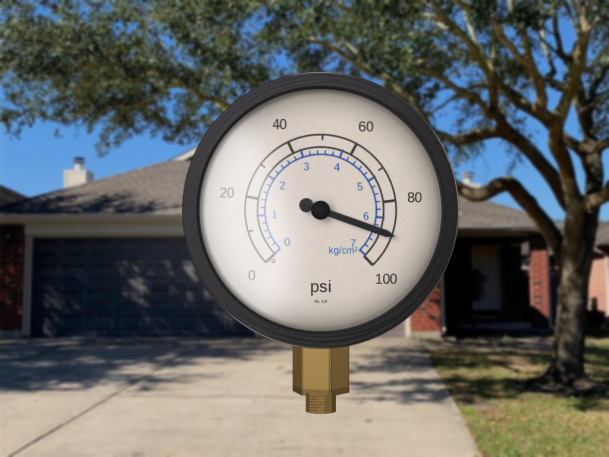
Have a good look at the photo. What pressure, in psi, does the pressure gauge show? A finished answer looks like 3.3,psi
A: 90,psi
